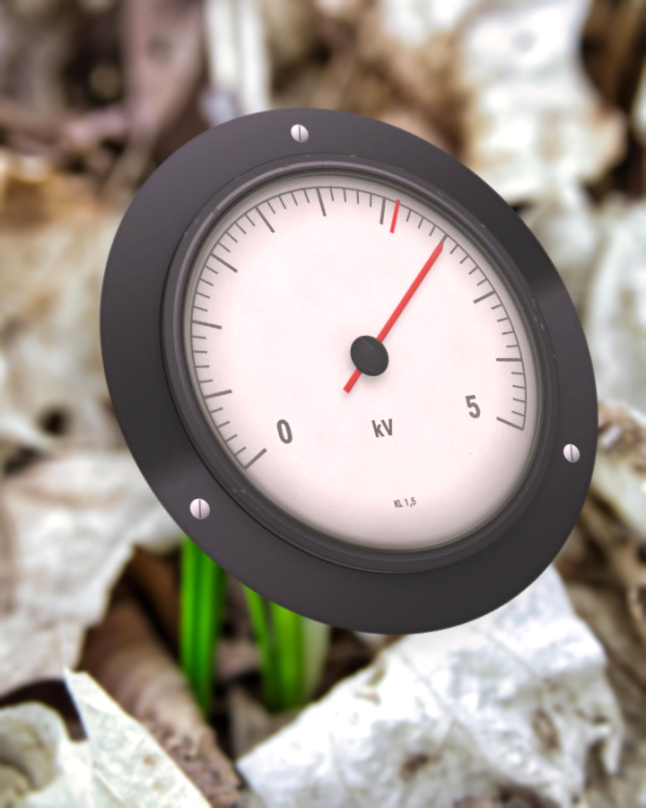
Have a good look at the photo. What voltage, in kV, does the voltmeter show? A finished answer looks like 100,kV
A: 3.5,kV
